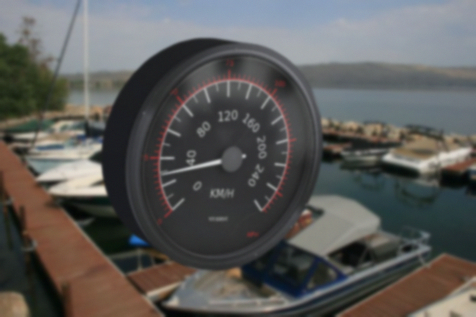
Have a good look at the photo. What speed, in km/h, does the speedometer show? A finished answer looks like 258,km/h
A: 30,km/h
